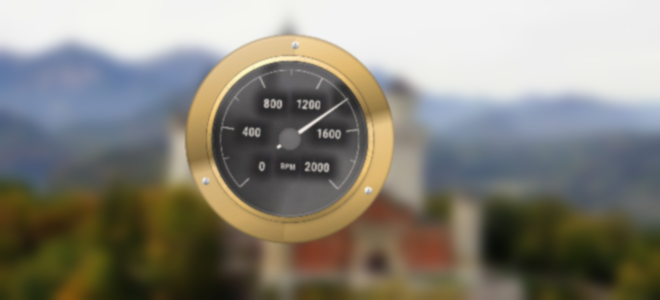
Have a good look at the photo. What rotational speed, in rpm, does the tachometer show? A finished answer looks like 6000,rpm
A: 1400,rpm
